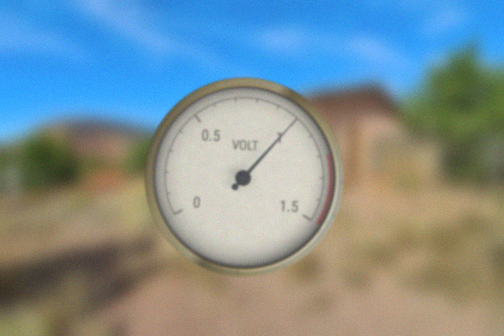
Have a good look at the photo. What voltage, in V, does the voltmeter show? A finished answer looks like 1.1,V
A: 1,V
